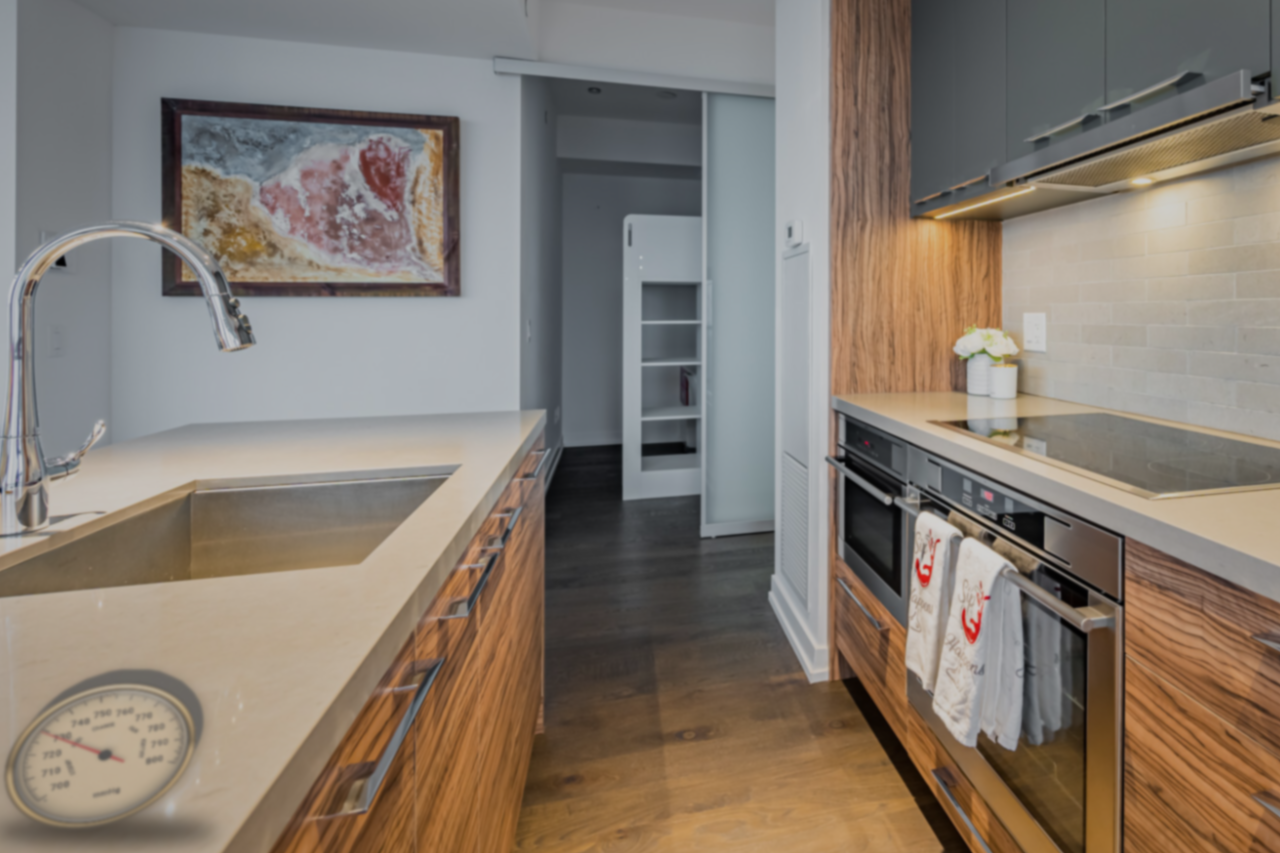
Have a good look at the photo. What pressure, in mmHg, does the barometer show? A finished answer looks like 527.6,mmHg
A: 730,mmHg
